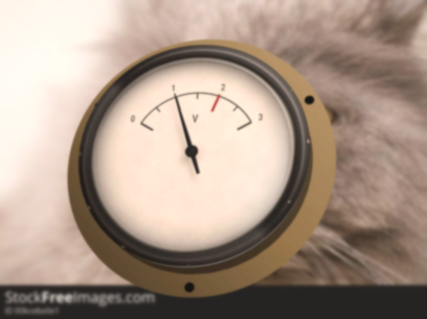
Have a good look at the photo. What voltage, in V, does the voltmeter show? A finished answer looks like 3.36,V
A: 1,V
